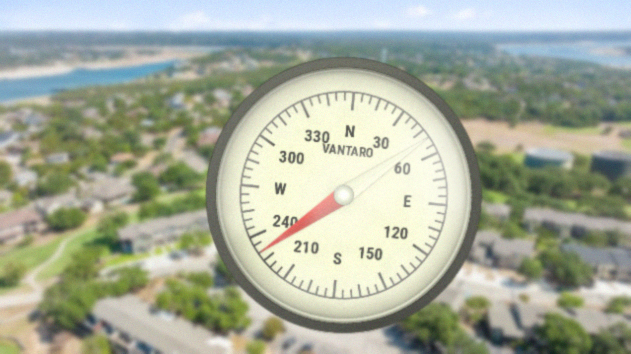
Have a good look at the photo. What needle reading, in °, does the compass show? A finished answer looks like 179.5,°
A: 230,°
